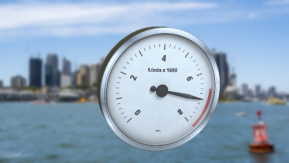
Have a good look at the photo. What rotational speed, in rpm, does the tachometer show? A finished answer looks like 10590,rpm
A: 7000,rpm
